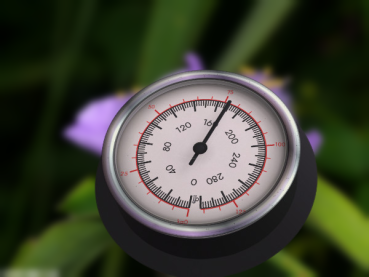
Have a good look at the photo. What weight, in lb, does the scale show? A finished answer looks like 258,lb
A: 170,lb
